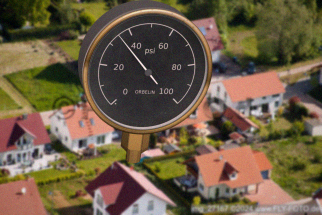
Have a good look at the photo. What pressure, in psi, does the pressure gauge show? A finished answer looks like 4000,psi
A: 35,psi
